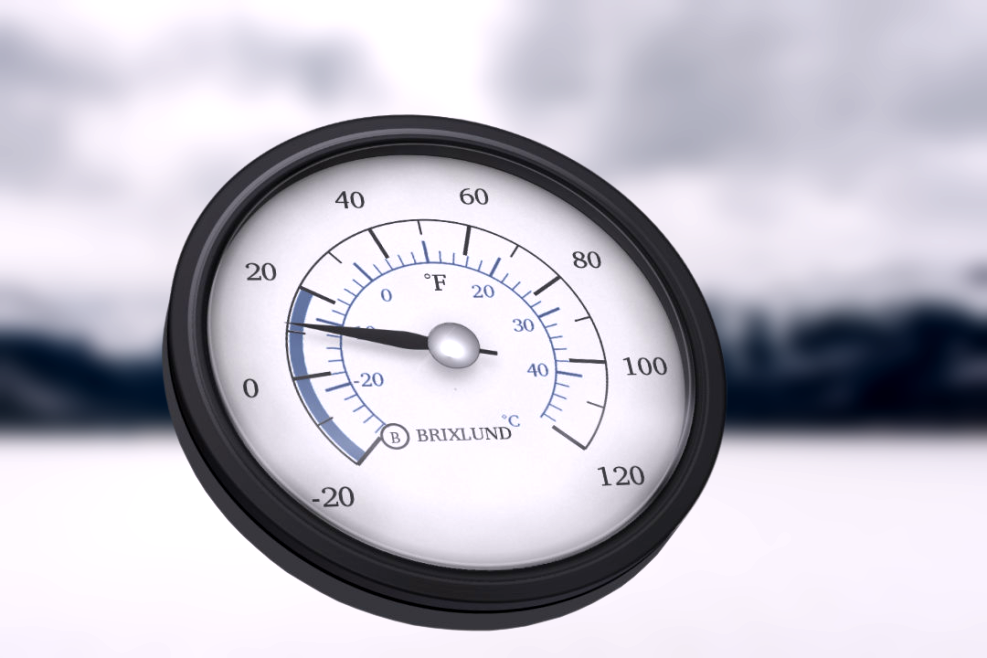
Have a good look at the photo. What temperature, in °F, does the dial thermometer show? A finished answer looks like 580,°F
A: 10,°F
